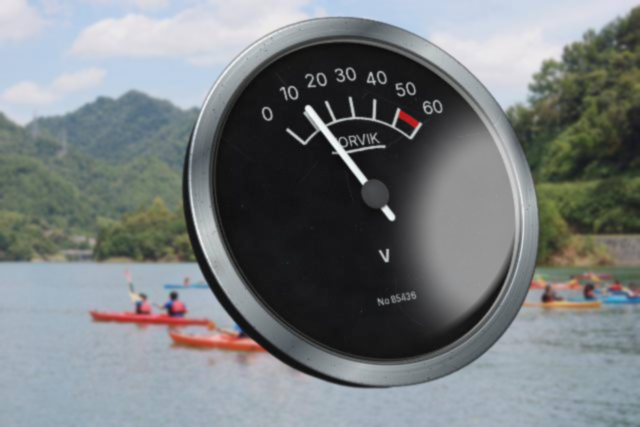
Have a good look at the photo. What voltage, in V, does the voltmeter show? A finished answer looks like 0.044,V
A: 10,V
